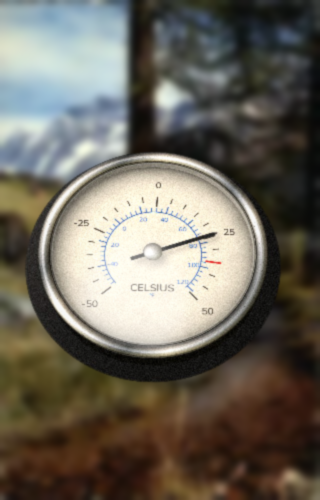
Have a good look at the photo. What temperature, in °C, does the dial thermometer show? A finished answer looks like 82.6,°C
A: 25,°C
